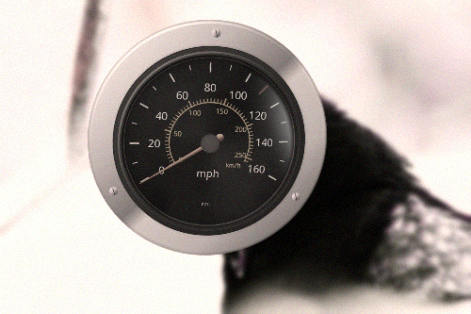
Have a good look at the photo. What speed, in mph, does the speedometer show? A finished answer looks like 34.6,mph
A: 0,mph
